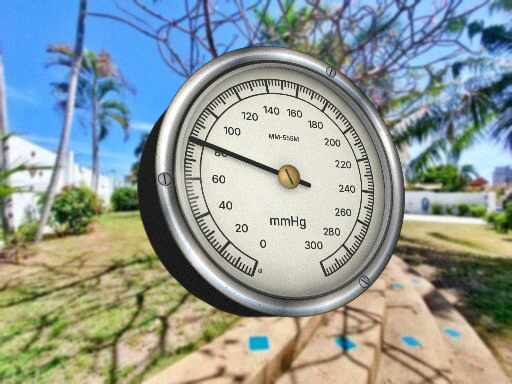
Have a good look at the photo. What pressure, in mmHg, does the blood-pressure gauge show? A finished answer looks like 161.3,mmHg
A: 80,mmHg
